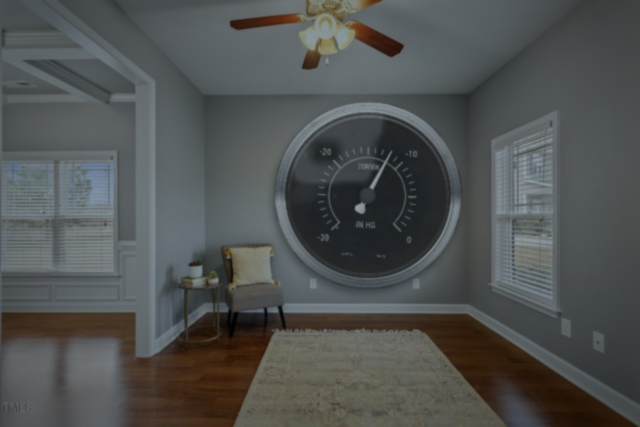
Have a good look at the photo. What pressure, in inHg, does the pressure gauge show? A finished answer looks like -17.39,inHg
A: -12,inHg
